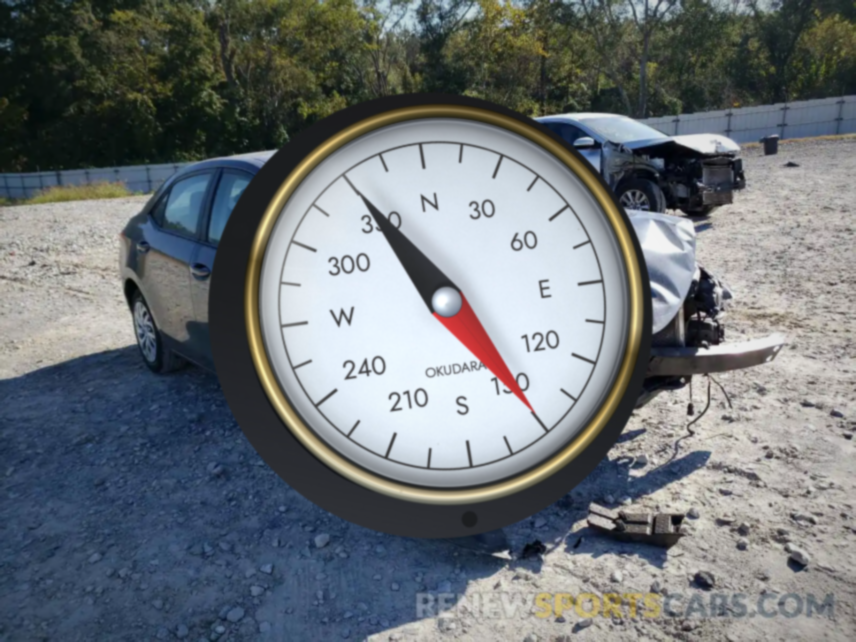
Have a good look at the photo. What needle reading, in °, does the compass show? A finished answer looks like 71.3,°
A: 150,°
